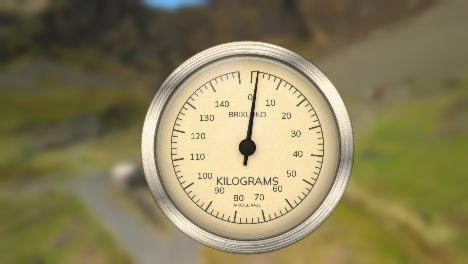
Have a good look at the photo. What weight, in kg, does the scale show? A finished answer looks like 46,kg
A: 2,kg
